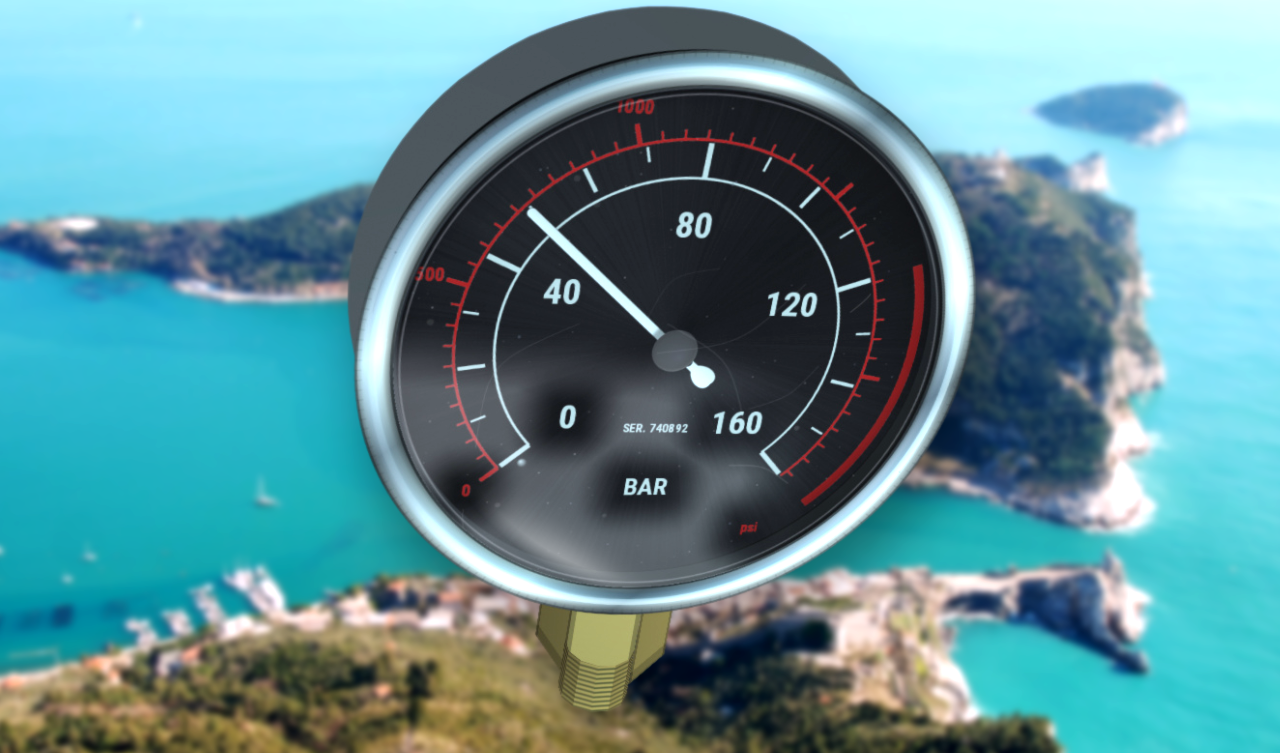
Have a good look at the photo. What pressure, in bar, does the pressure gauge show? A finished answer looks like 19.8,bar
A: 50,bar
